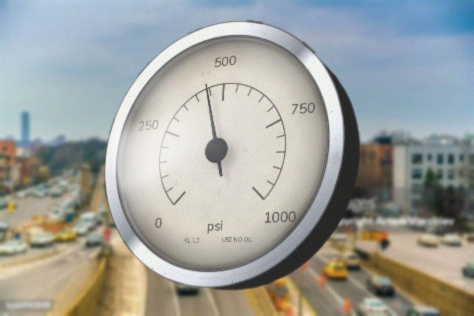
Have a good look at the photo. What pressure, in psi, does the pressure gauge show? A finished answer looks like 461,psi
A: 450,psi
